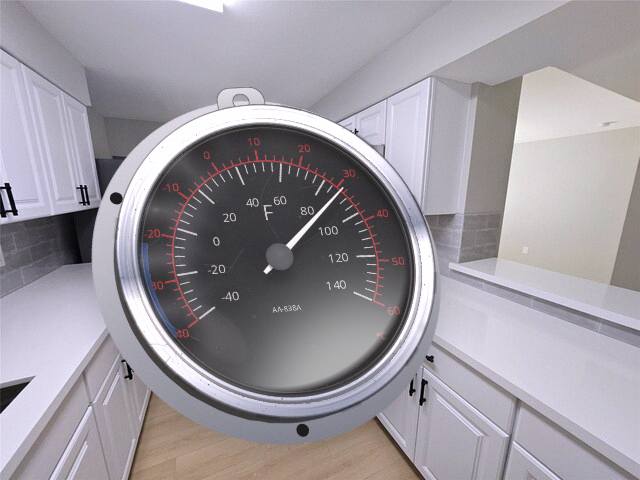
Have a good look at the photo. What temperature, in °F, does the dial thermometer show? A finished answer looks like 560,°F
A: 88,°F
